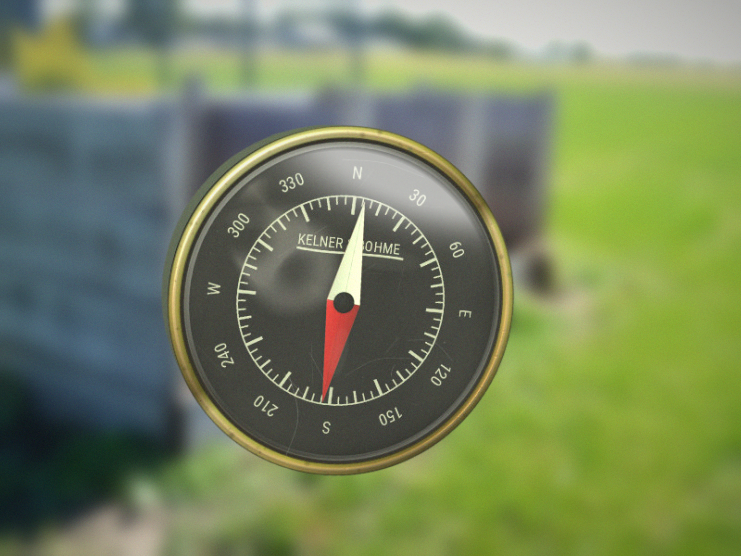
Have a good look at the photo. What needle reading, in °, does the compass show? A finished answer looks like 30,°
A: 185,°
